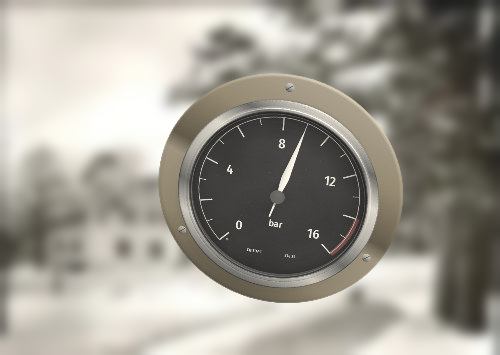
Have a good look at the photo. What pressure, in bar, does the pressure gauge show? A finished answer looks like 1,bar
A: 9,bar
